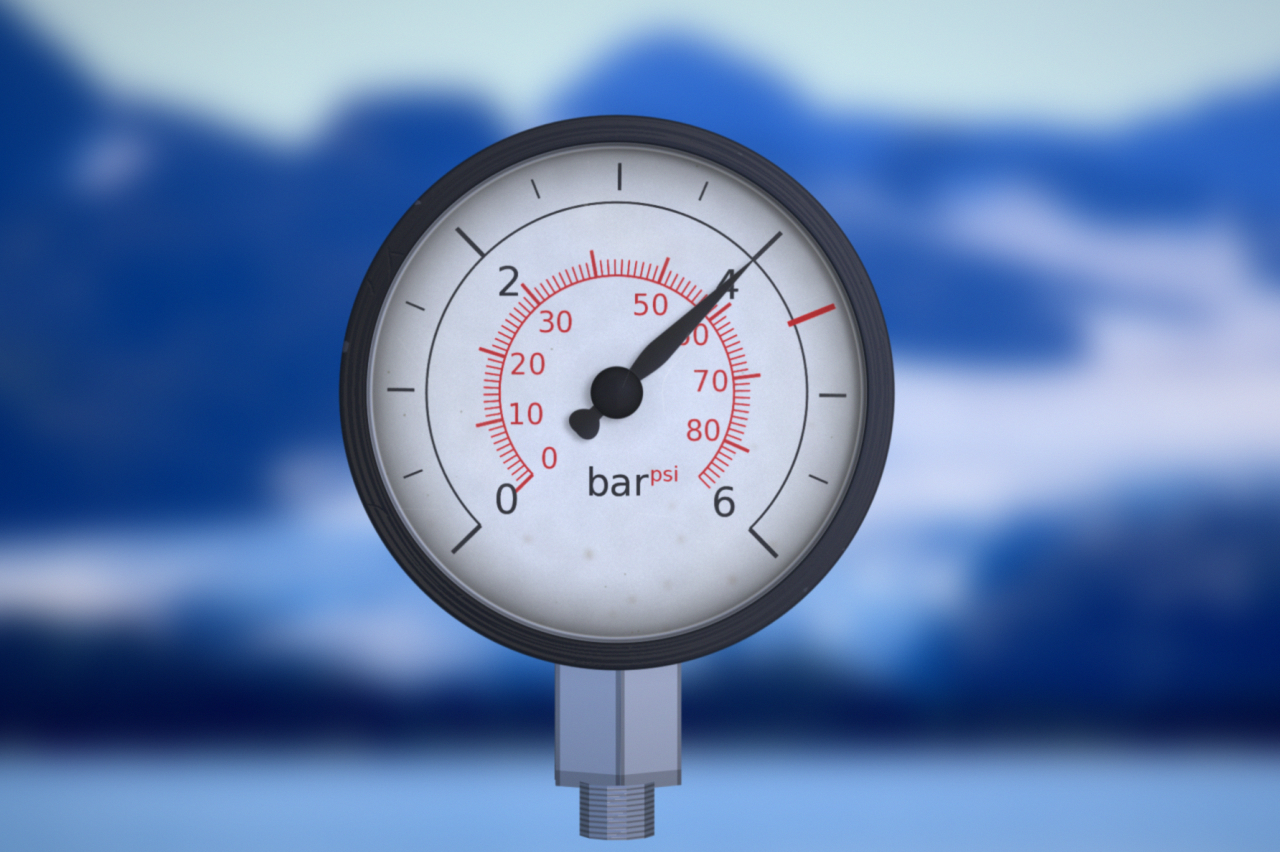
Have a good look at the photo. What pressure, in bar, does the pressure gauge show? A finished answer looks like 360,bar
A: 4,bar
